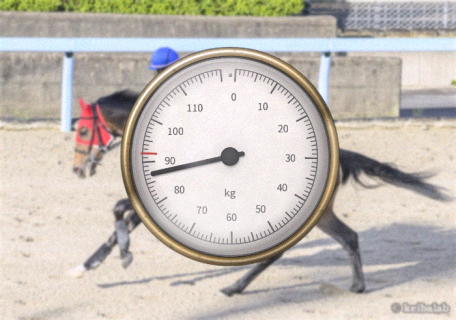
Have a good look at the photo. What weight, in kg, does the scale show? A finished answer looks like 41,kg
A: 87,kg
